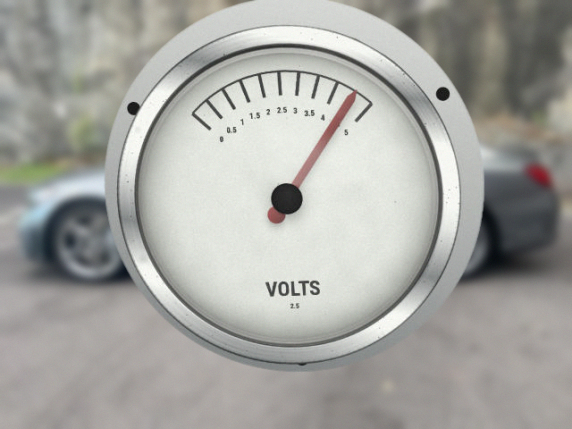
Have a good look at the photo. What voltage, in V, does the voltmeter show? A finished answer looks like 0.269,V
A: 4.5,V
